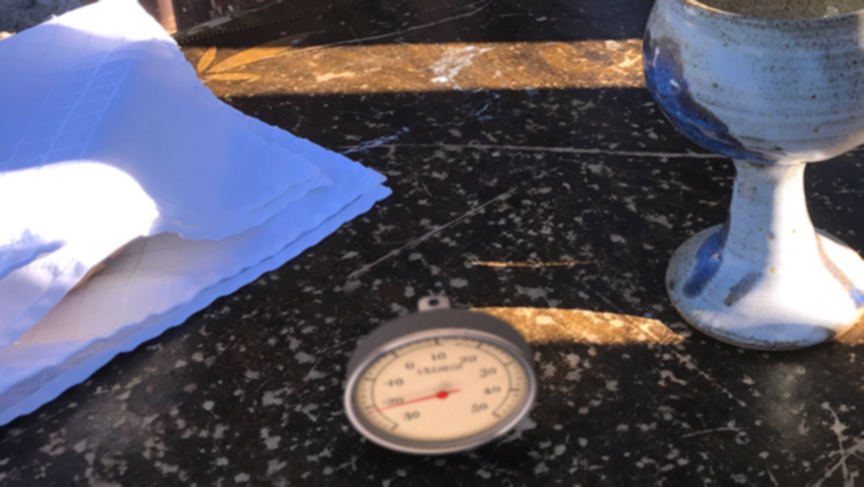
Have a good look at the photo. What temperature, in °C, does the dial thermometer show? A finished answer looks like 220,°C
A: -20,°C
